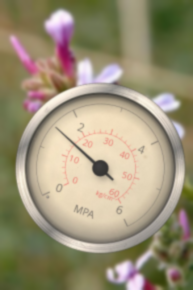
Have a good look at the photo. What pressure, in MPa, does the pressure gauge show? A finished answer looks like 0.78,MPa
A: 1.5,MPa
